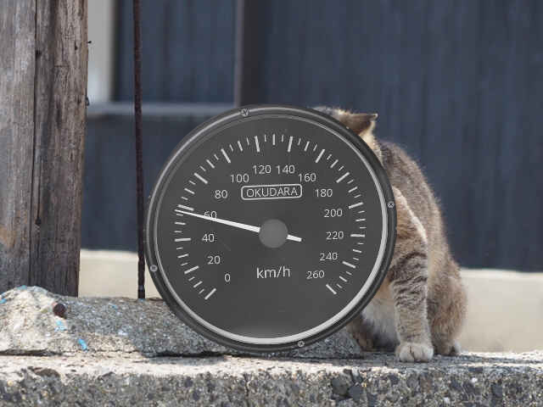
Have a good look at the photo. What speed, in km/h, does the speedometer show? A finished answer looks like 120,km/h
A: 57.5,km/h
